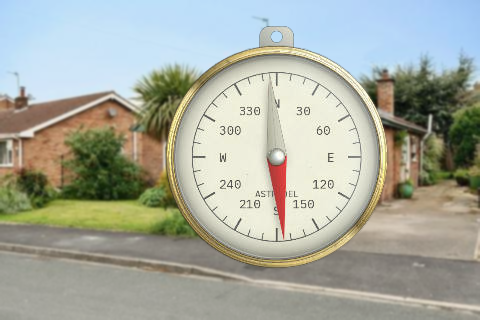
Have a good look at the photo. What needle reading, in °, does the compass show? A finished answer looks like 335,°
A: 175,°
